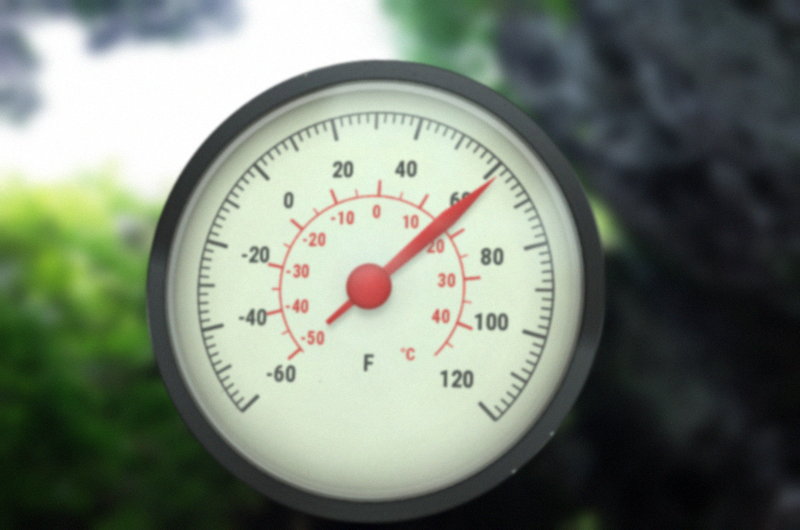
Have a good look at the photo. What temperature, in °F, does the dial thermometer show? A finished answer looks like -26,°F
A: 62,°F
